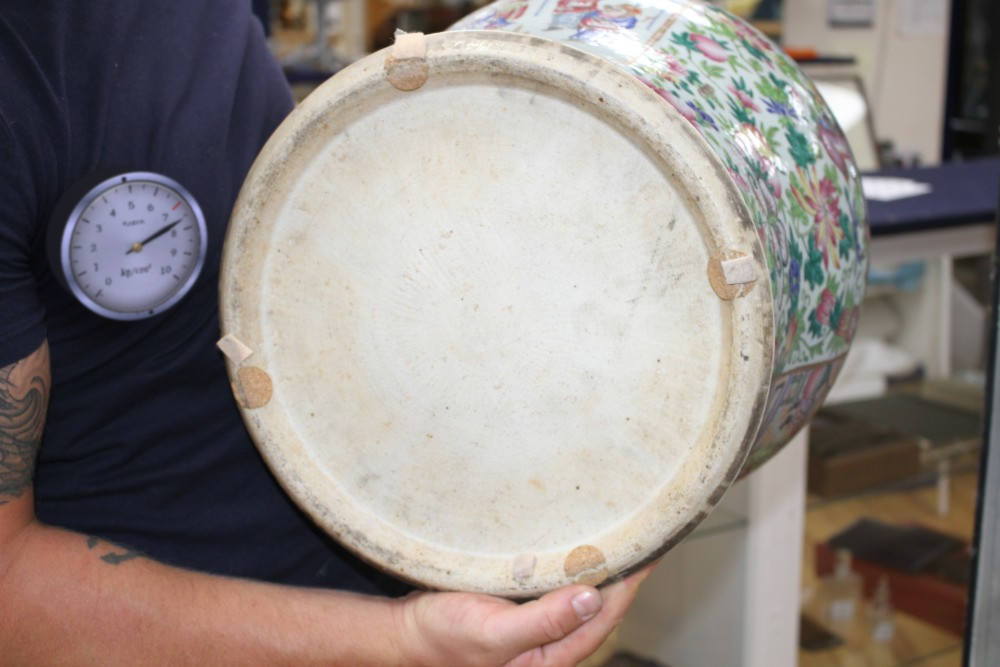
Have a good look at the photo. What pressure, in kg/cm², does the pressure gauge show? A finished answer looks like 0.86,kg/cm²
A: 7.5,kg/cm²
